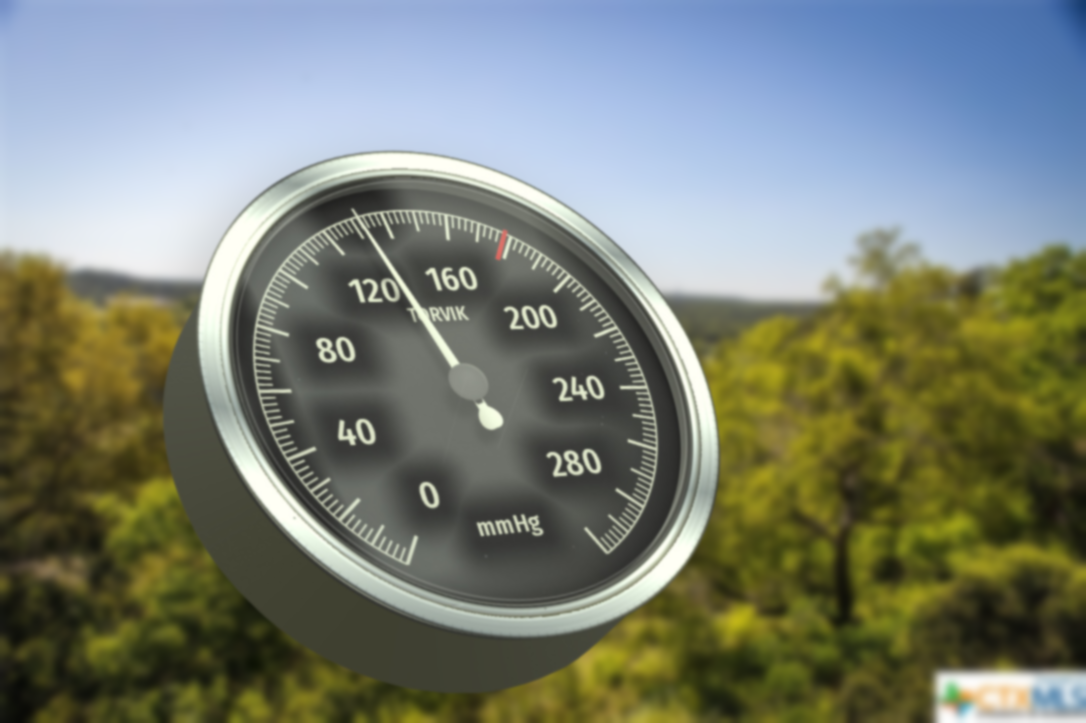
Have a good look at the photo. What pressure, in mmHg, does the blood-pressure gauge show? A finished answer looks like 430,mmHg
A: 130,mmHg
